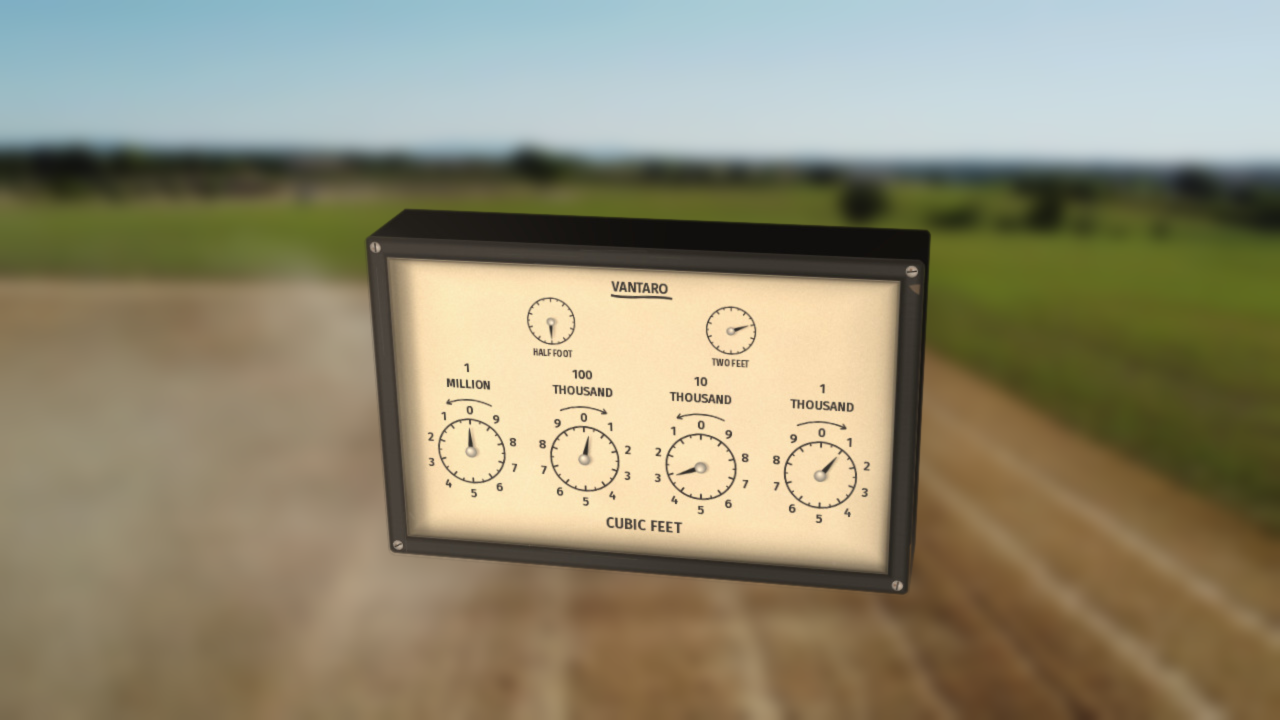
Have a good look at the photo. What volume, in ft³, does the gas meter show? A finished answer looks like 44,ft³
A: 3100,ft³
